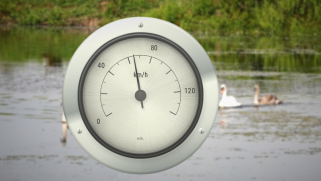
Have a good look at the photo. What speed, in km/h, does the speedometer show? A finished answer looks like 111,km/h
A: 65,km/h
